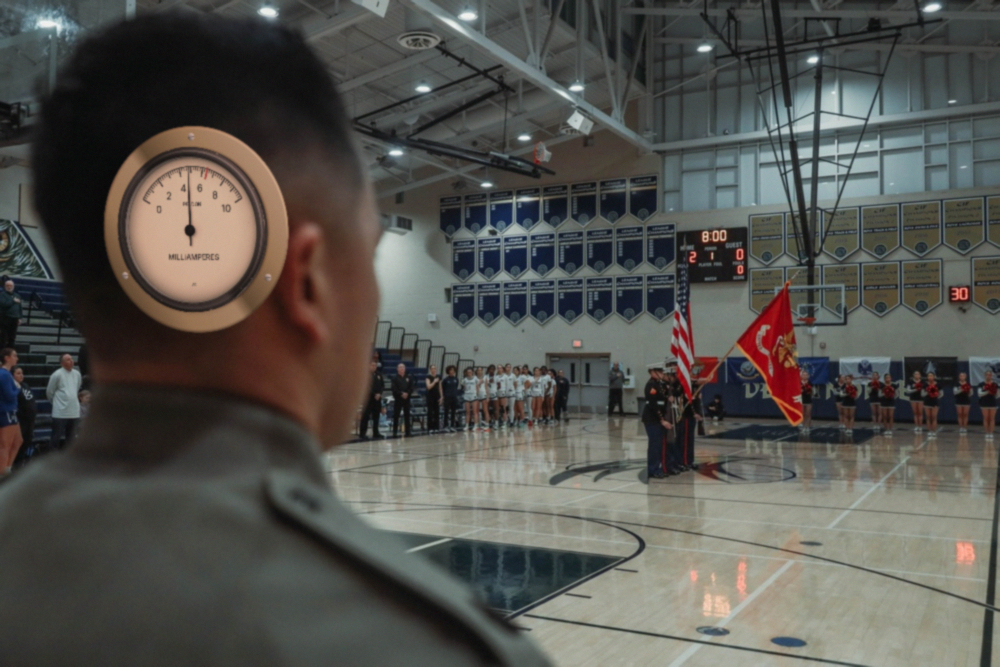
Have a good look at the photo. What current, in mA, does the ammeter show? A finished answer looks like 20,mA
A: 5,mA
